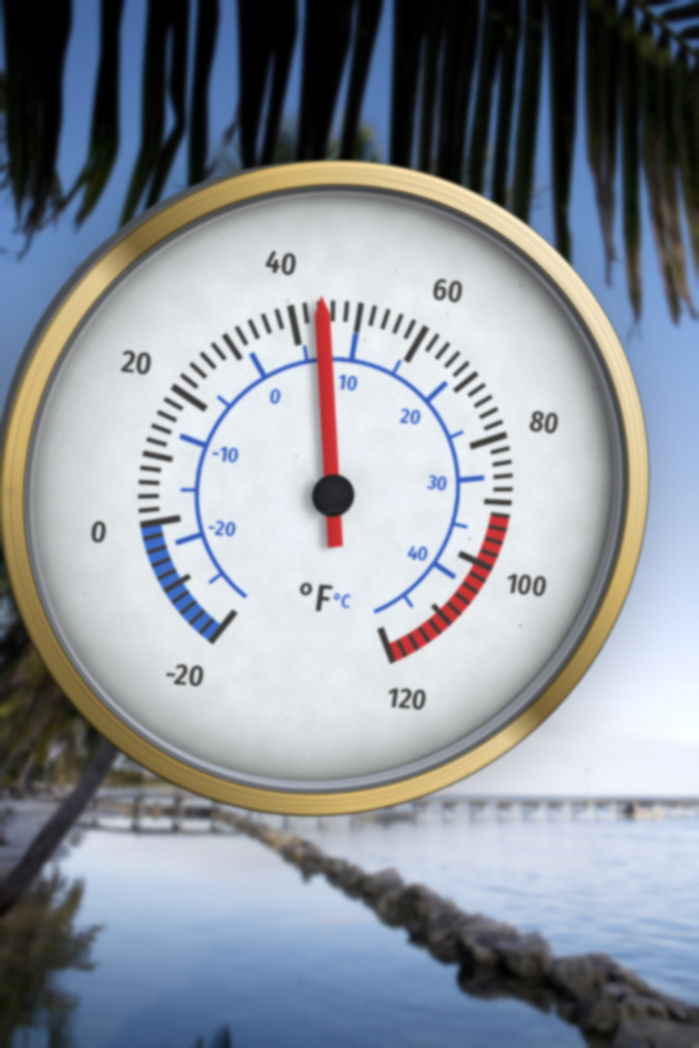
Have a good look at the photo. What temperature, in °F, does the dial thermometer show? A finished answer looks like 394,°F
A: 44,°F
